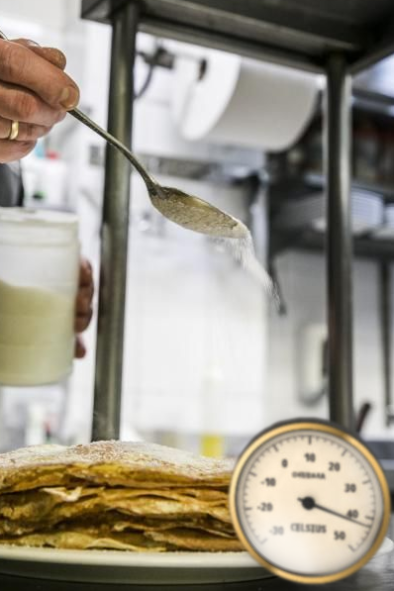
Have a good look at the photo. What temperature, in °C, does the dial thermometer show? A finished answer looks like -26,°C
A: 42,°C
